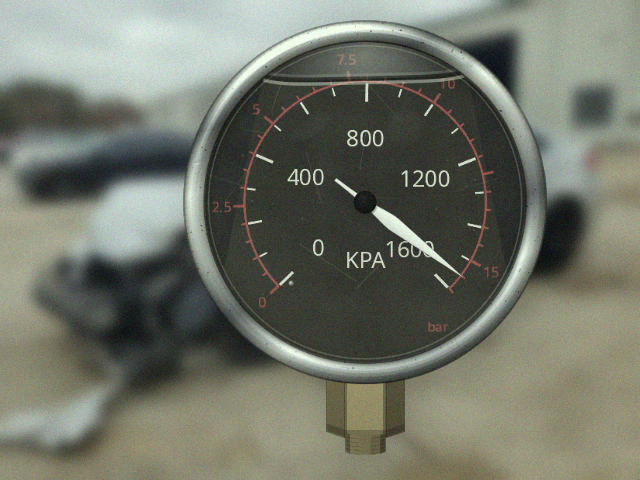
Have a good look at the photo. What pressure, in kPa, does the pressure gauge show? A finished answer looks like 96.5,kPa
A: 1550,kPa
